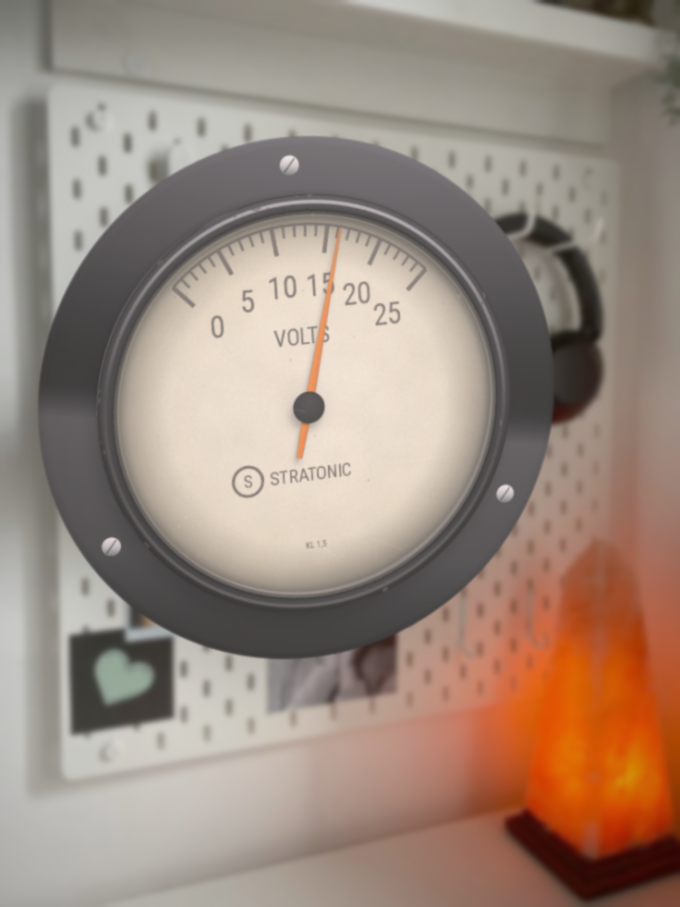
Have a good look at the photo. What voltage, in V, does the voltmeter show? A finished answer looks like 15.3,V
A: 16,V
